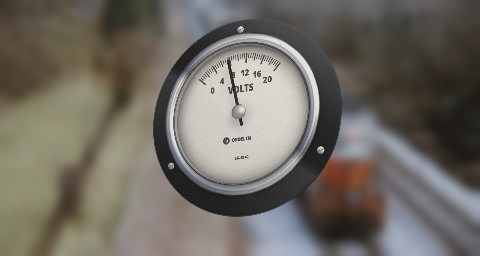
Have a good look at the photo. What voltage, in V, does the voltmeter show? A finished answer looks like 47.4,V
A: 8,V
